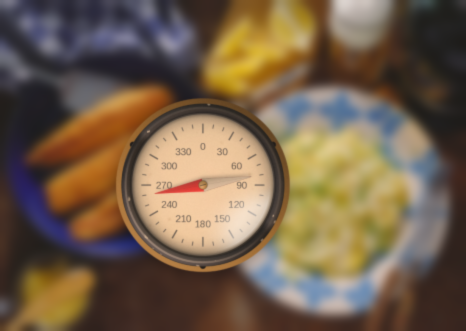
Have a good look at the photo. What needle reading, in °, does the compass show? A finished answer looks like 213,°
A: 260,°
